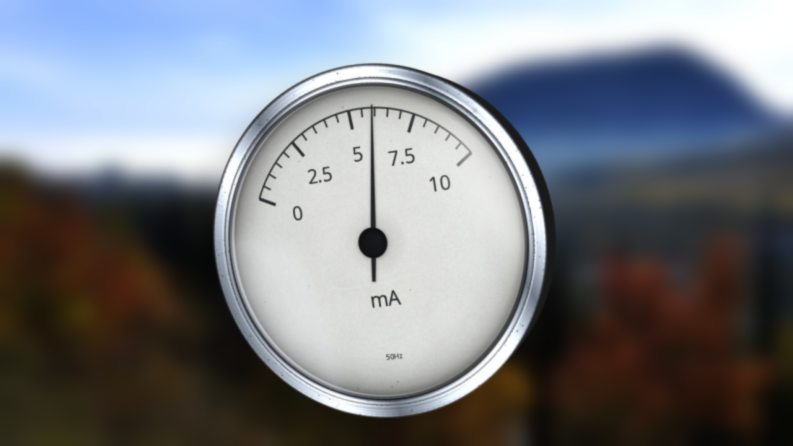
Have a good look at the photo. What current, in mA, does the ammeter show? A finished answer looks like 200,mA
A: 6,mA
